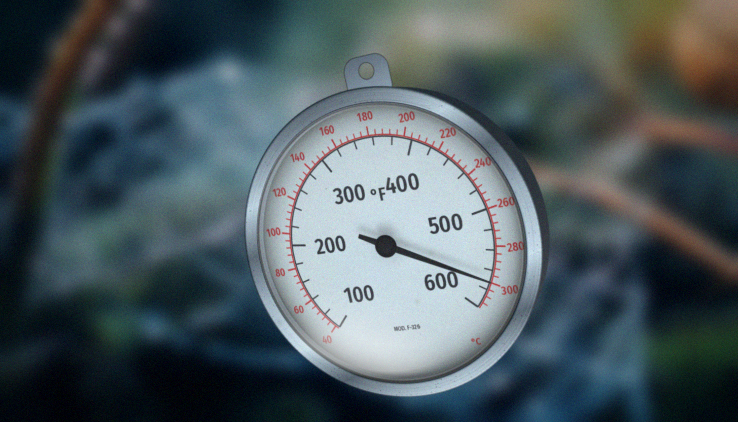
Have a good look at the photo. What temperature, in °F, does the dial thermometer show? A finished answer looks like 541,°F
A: 570,°F
